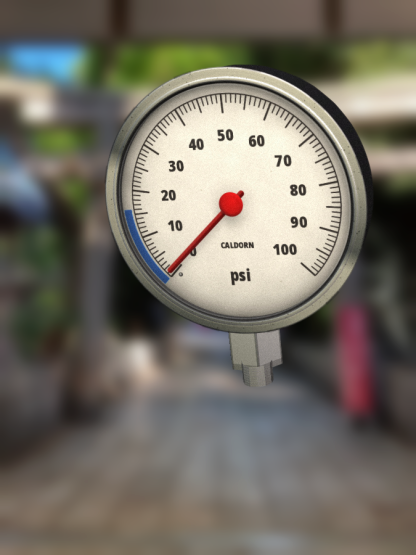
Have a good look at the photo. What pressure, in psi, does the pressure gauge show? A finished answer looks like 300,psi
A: 1,psi
